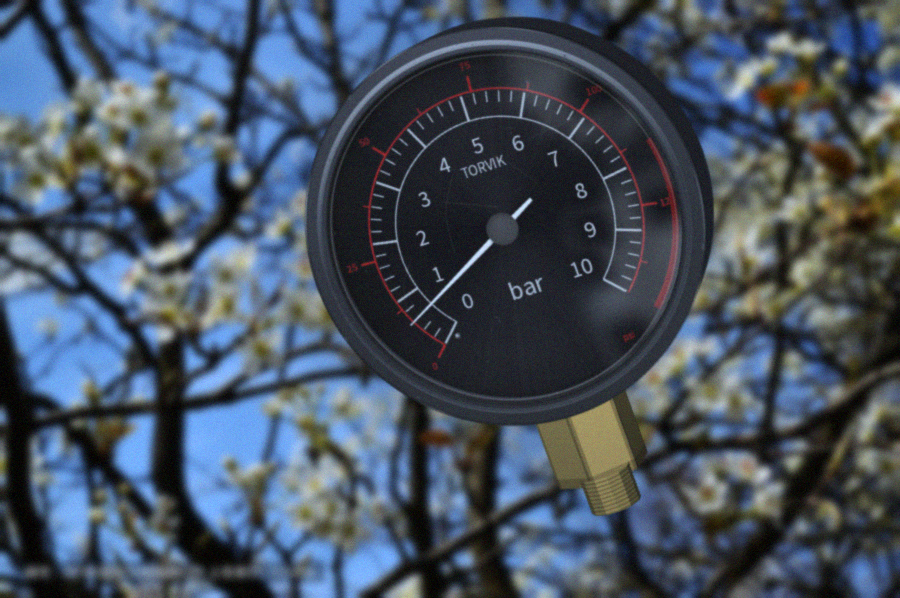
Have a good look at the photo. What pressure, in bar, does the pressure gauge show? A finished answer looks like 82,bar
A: 0.6,bar
